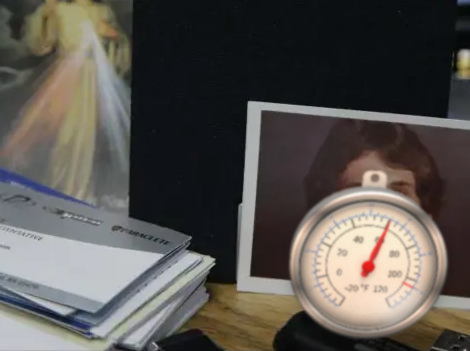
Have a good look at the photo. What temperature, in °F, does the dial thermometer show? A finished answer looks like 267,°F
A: 60,°F
